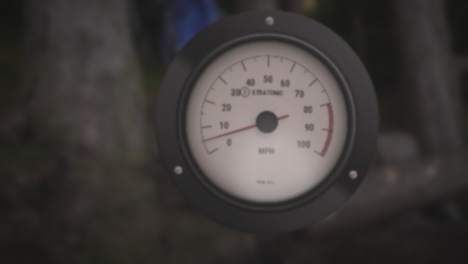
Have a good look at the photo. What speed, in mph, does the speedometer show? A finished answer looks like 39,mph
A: 5,mph
